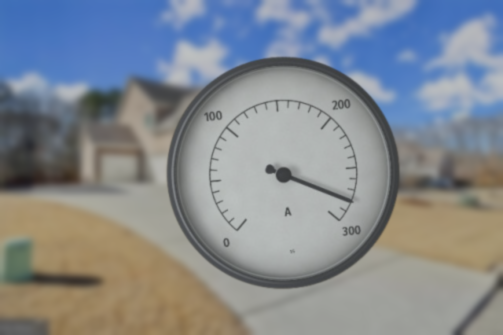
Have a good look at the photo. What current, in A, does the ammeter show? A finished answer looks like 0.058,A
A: 280,A
